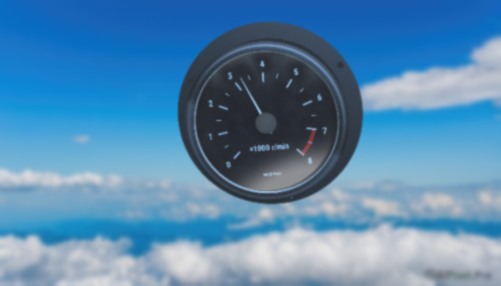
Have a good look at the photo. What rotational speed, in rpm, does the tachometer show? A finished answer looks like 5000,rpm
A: 3250,rpm
